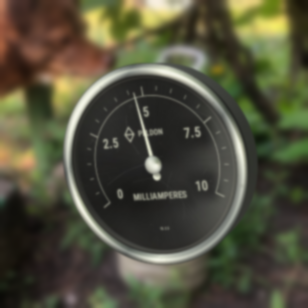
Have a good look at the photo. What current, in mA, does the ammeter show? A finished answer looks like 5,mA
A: 4.75,mA
